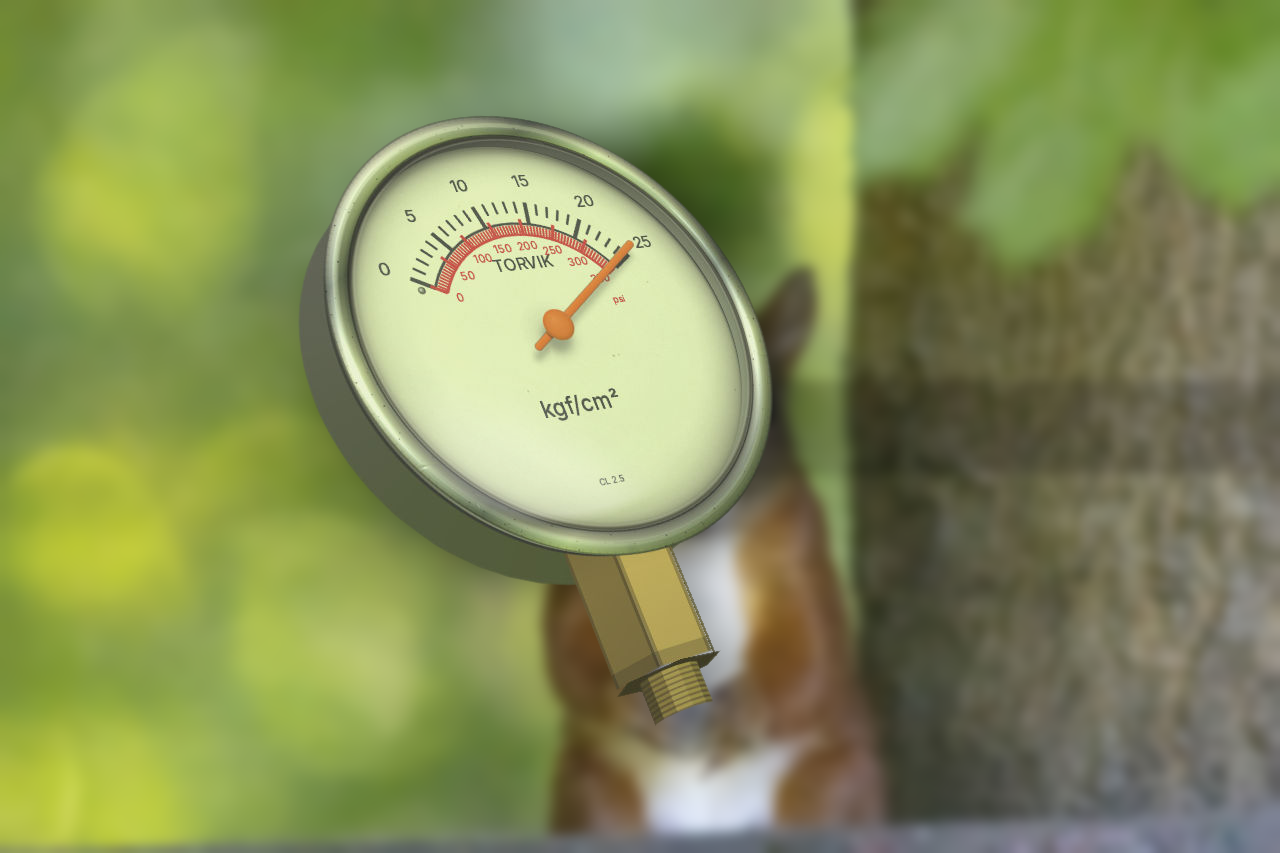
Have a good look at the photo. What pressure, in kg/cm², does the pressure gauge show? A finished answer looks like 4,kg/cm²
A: 24.5,kg/cm²
